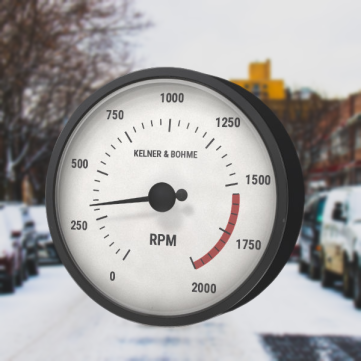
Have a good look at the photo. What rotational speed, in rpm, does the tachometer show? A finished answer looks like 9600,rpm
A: 325,rpm
